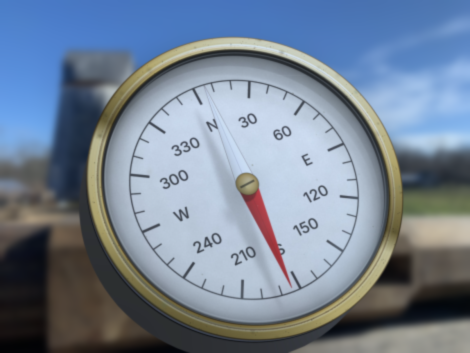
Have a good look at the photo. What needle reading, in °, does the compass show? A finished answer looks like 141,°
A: 185,°
